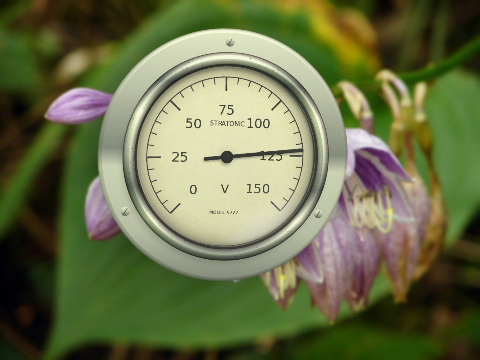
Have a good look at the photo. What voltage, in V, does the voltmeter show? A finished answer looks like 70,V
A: 122.5,V
